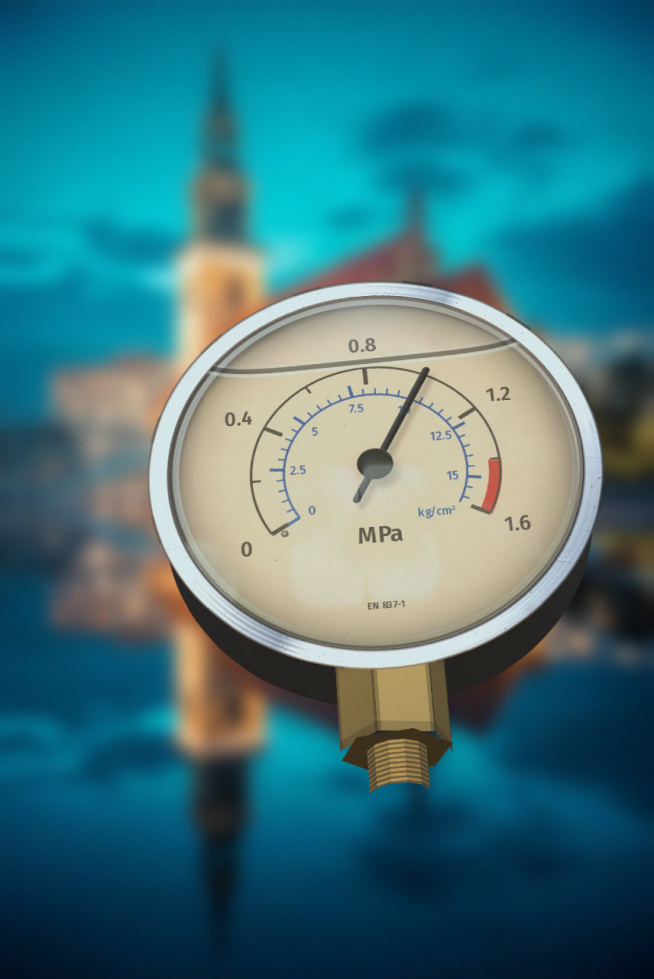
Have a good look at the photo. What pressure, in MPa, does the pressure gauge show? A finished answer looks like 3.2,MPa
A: 1,MPa
